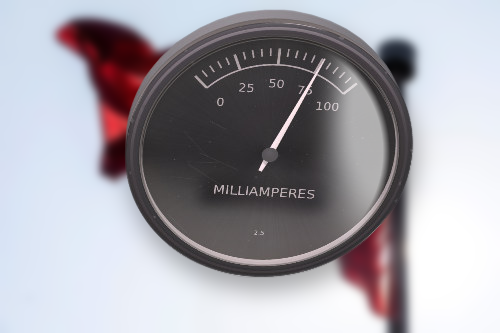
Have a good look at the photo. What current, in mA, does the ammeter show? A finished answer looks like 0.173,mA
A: 75,mA
